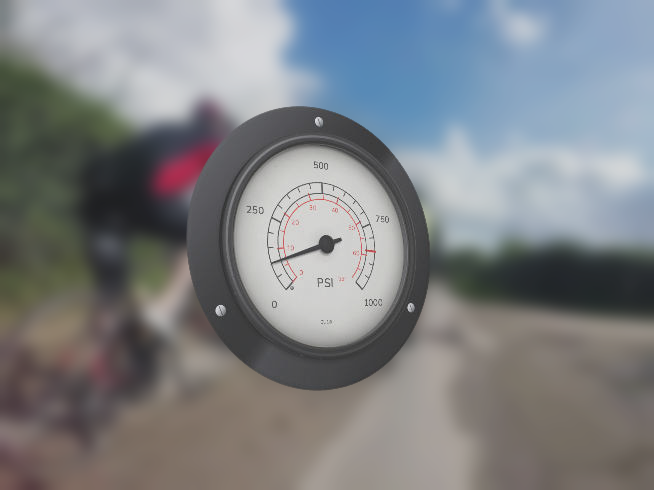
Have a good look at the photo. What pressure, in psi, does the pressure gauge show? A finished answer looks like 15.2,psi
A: 100,psi
